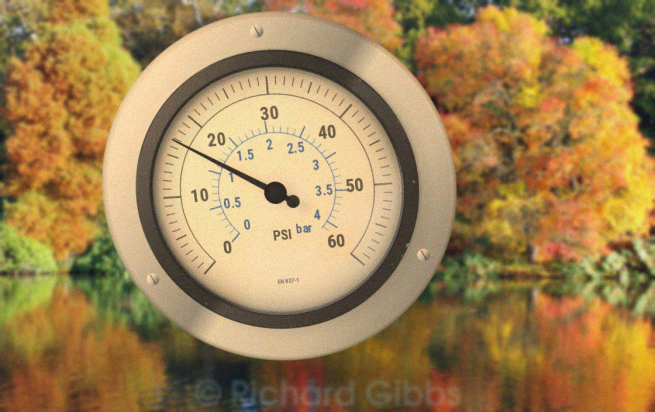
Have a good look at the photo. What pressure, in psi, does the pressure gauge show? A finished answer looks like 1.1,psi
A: 17,psi
